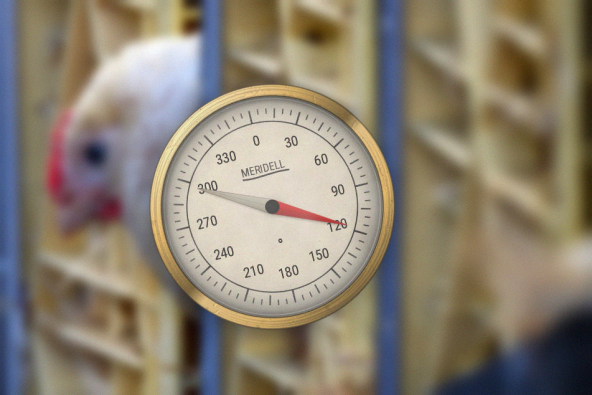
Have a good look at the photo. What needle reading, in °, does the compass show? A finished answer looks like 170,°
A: 117.5,°
